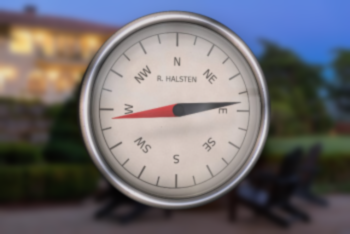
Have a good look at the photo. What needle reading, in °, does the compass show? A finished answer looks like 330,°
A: 262.5,°
